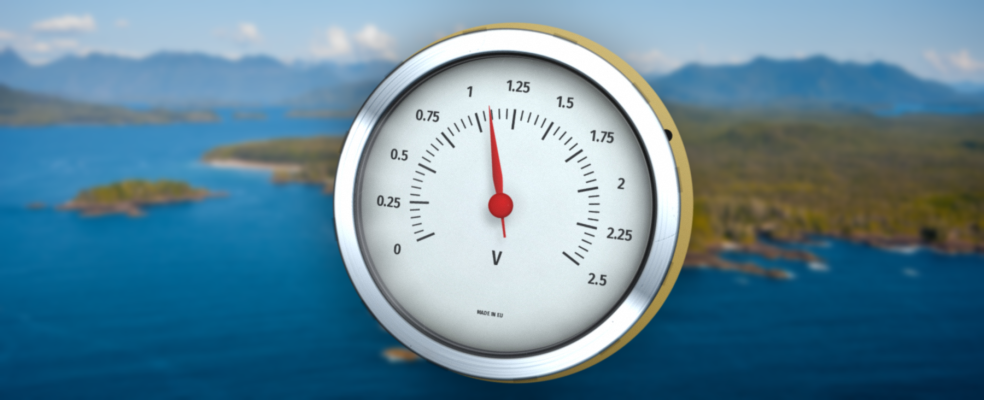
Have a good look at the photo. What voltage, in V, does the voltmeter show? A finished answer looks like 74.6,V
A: 1.1,V
